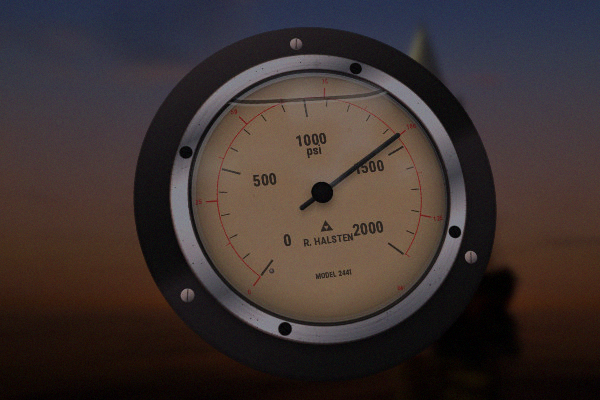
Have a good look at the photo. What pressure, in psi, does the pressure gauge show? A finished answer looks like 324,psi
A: 1450,psi
